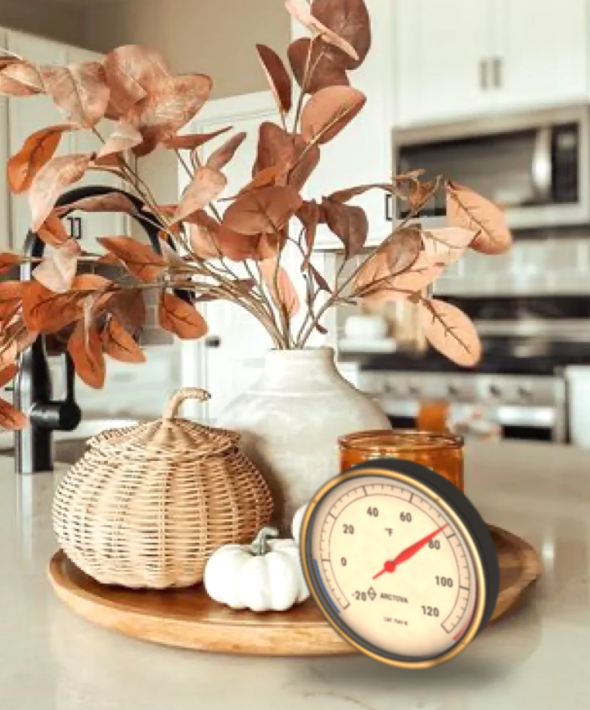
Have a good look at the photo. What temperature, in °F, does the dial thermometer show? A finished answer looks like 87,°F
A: 76,°F
